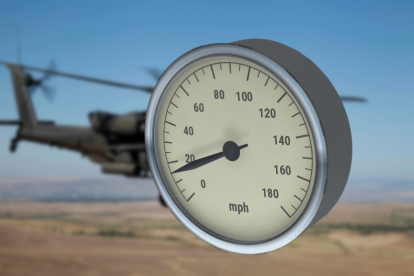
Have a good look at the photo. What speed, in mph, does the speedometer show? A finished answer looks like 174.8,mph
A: 15,mph
